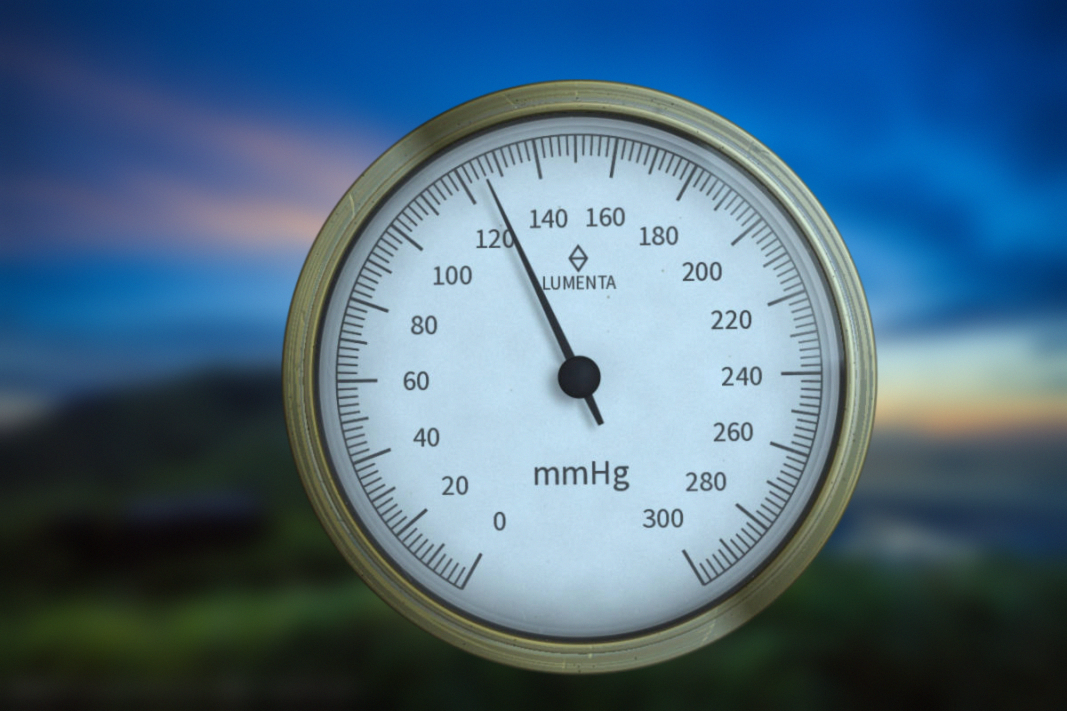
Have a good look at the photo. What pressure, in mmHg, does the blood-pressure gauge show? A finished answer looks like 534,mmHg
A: 126,mmHg
